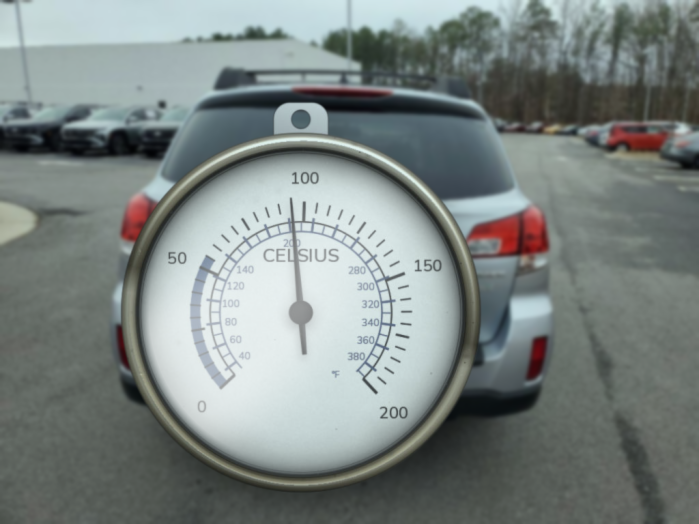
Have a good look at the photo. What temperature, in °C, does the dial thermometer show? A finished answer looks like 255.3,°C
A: 95,°C
